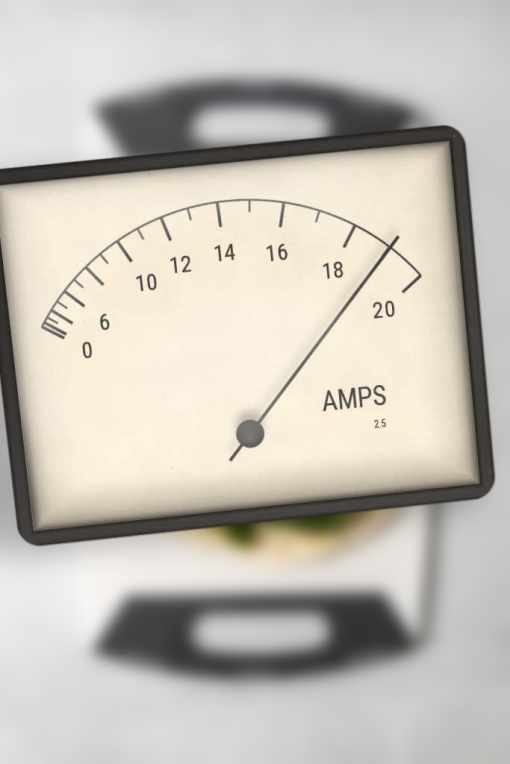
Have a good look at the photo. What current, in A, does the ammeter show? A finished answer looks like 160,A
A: 19,A
